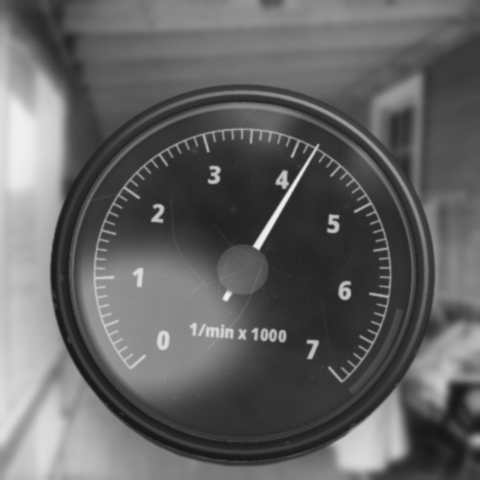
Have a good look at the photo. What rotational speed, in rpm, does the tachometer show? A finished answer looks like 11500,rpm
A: 4200,rpm
